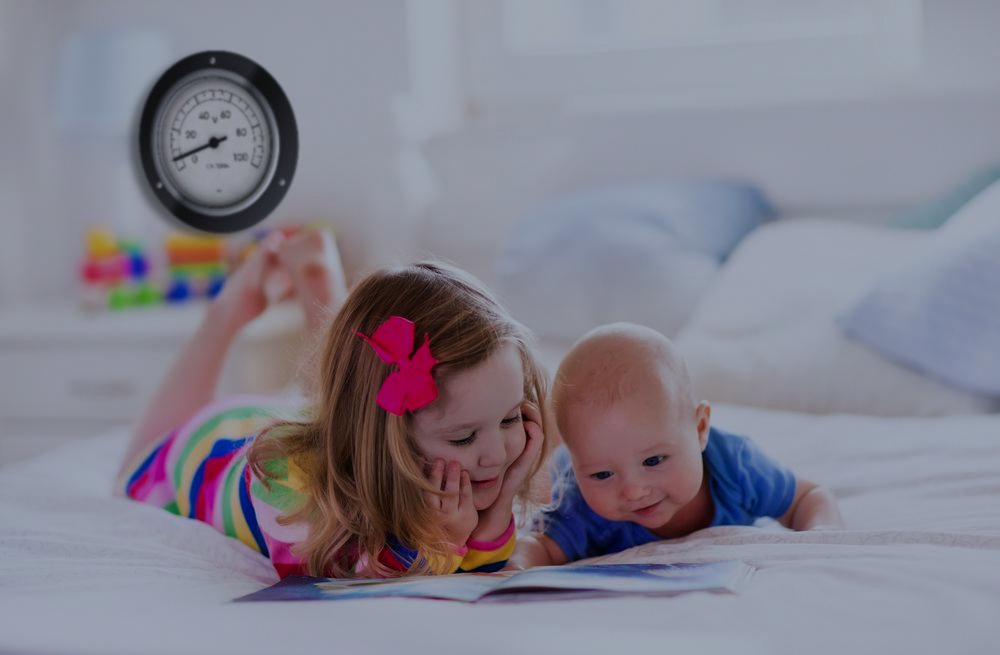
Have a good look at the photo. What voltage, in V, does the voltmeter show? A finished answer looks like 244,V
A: 5,V
